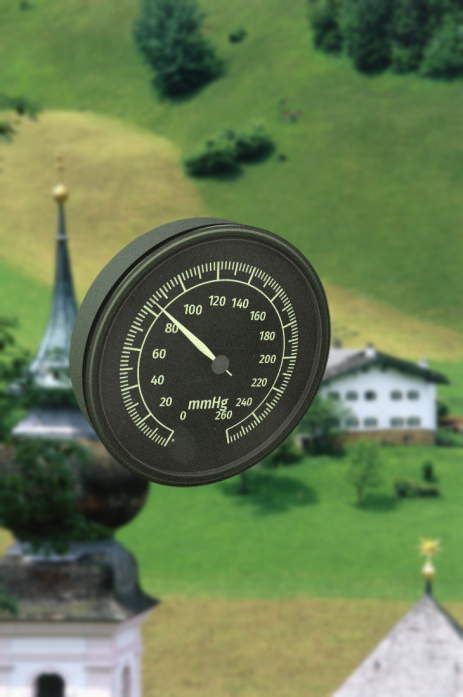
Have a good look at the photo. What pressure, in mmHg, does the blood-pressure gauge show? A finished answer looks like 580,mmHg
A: 84,mmHg
